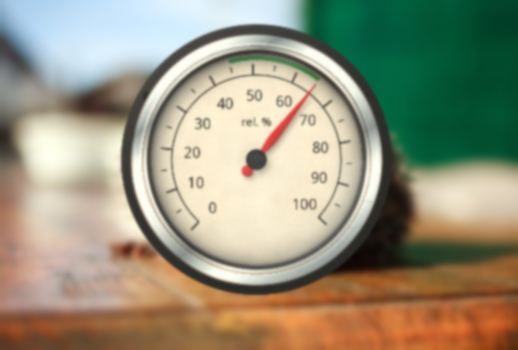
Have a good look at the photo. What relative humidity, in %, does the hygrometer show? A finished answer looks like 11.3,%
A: 65,%
